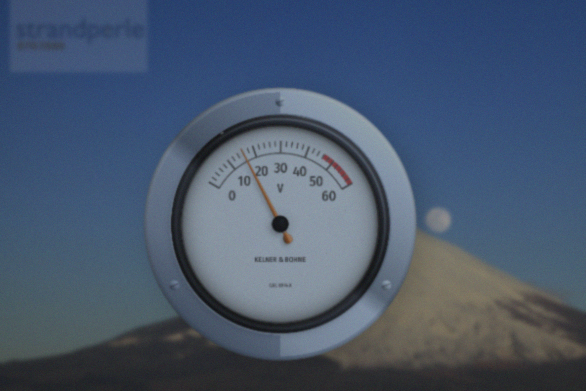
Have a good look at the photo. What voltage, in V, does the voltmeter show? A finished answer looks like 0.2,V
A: 16,V
